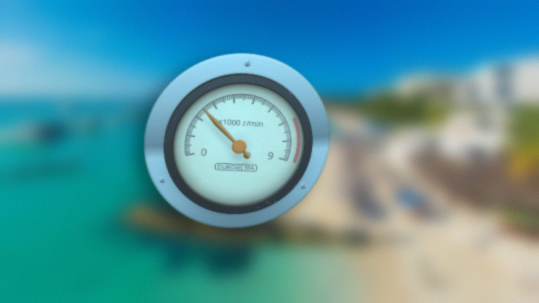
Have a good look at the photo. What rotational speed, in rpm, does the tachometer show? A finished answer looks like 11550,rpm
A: 2500,rpm
